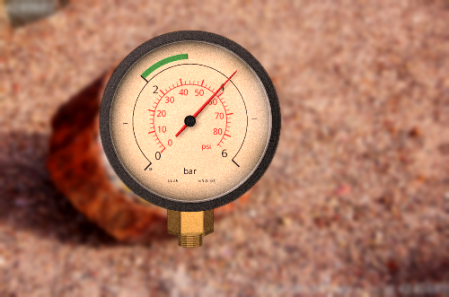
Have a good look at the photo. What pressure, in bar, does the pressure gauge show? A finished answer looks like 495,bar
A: 4,bar
